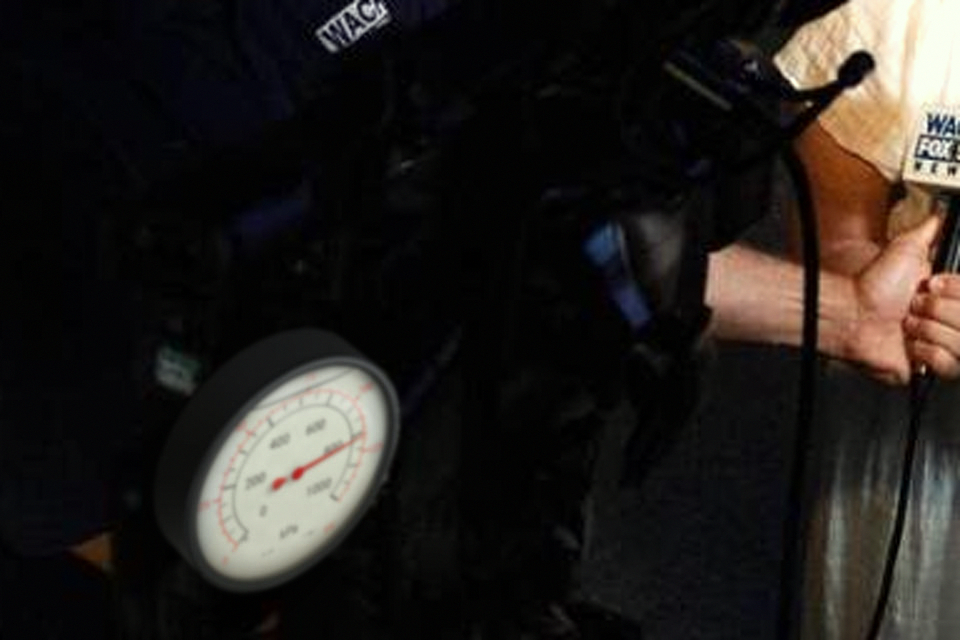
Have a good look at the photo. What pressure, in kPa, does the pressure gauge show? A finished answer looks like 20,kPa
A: 800,kPa
